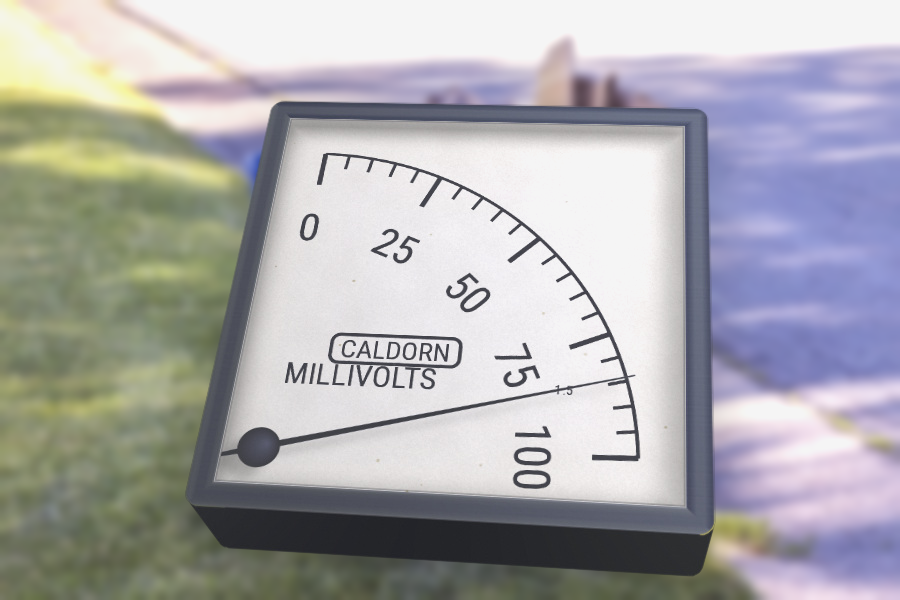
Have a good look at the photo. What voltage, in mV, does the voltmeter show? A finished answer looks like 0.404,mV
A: 85,mV
